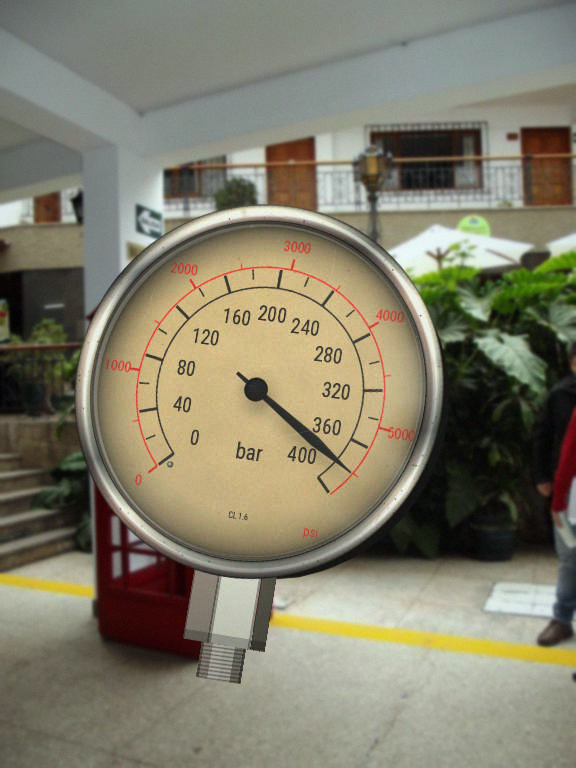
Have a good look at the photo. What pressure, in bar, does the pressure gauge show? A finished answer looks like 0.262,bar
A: 380,bar
